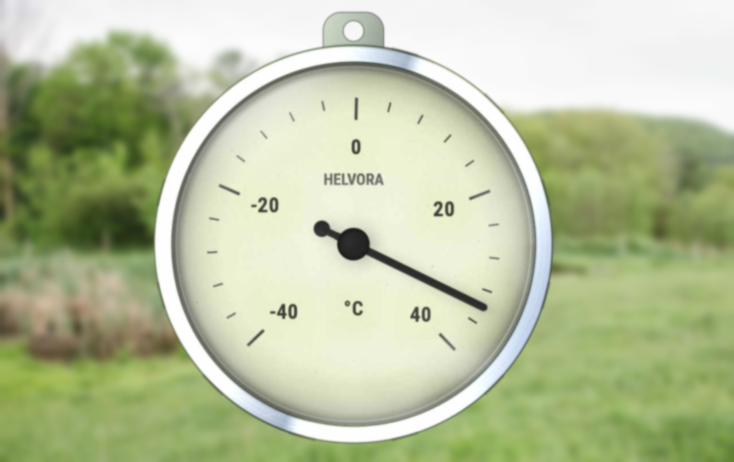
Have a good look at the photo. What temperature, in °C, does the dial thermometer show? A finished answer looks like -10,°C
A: 34,°C
